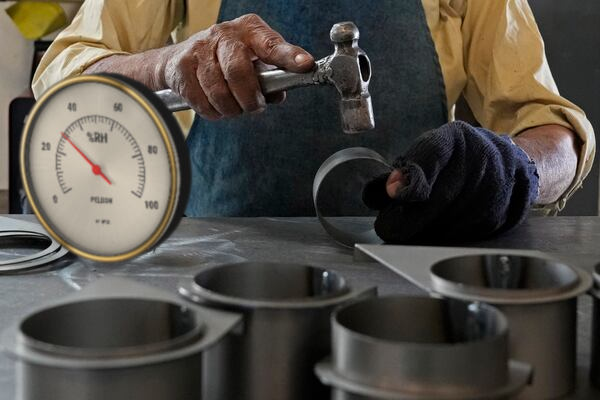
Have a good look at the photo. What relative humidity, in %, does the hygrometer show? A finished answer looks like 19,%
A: 30,%
